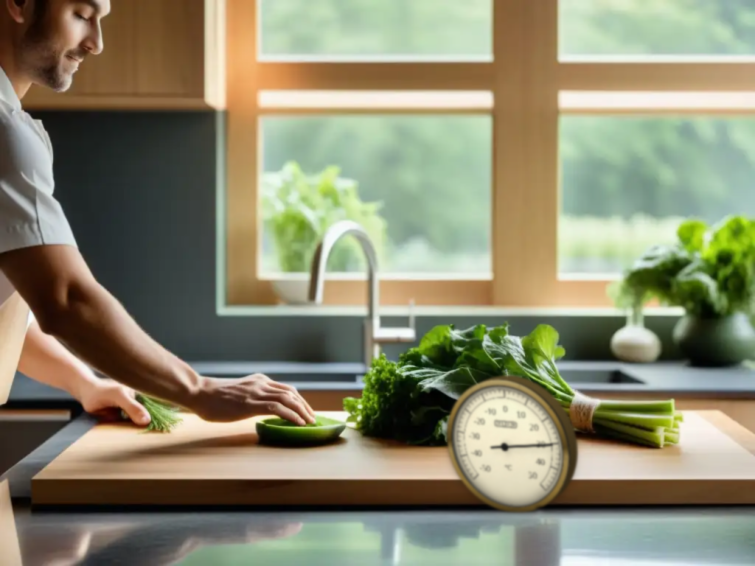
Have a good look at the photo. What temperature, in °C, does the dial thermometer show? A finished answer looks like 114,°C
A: 30,°C
